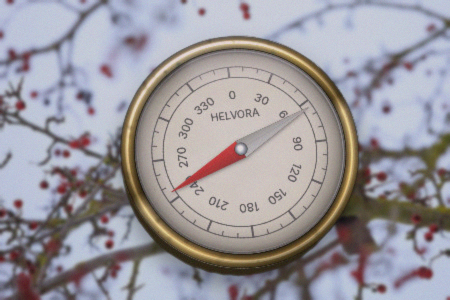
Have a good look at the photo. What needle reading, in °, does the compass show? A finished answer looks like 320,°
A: 245,°
